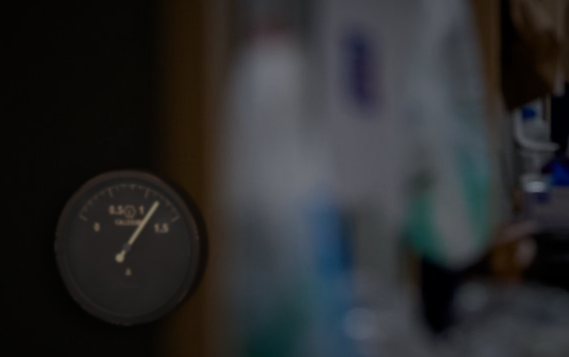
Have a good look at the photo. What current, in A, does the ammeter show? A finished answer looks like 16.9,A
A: 1.2,A
